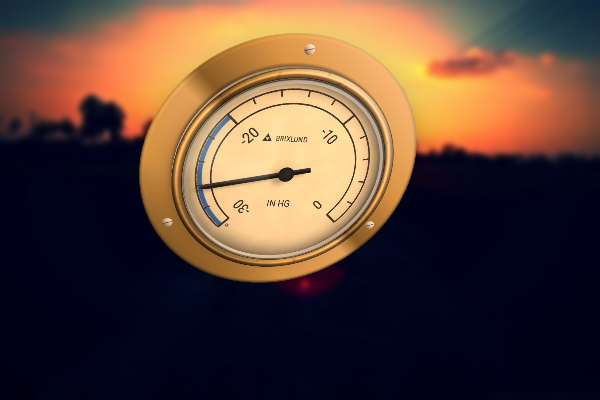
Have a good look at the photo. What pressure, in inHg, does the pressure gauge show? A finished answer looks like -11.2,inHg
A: -26,inHg
